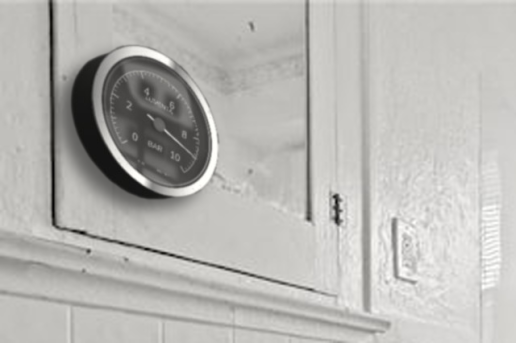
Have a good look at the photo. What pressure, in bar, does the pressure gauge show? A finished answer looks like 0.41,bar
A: 9,bar
